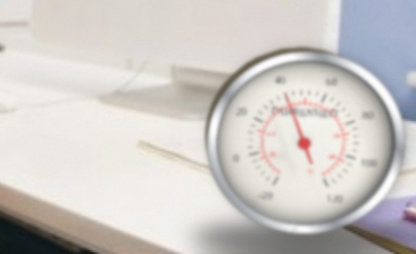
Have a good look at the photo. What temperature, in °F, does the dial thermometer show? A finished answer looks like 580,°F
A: 40,°F
